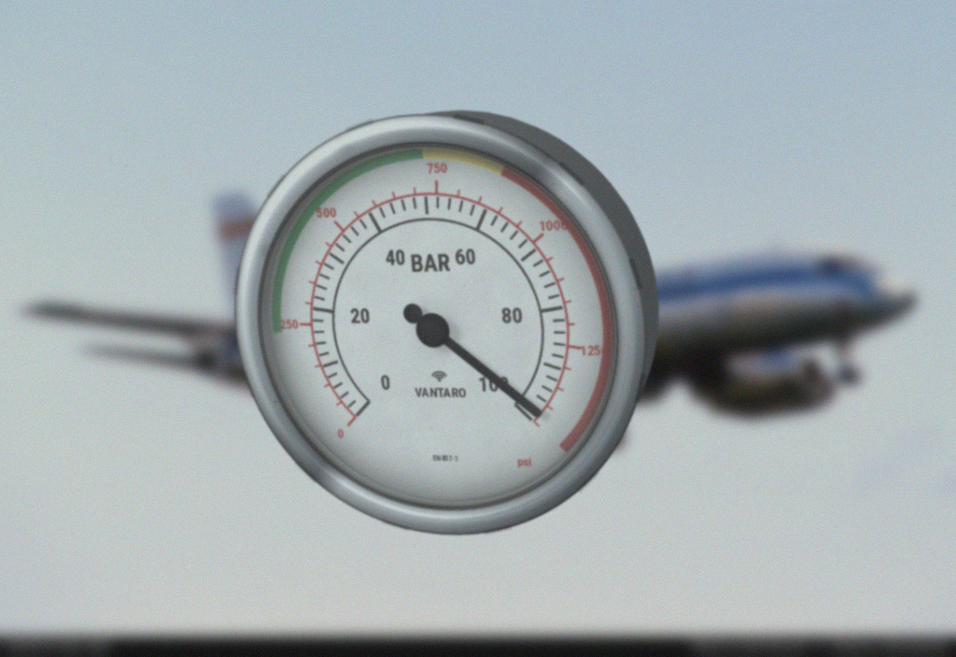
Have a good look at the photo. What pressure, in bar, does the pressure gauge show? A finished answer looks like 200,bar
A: 98,bar
